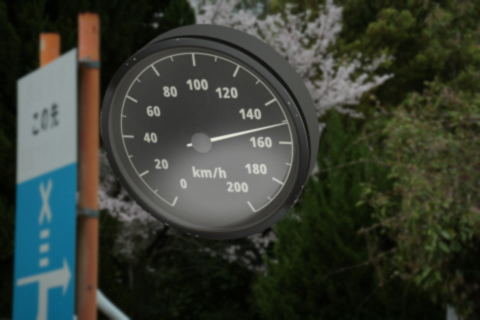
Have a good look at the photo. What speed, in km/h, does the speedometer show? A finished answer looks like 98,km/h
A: 150,km/h
